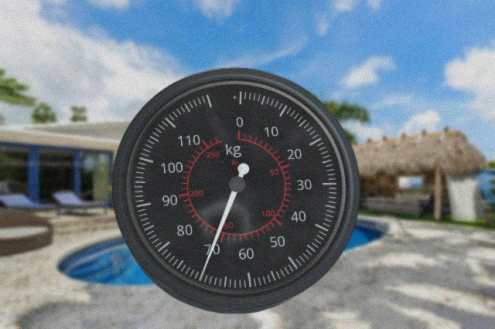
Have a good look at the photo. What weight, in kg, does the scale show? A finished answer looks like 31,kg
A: 70,kg
